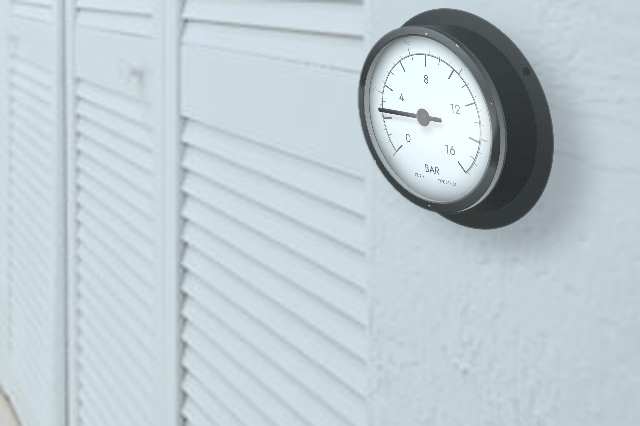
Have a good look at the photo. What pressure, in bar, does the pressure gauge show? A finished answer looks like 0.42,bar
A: 2.5,bar
